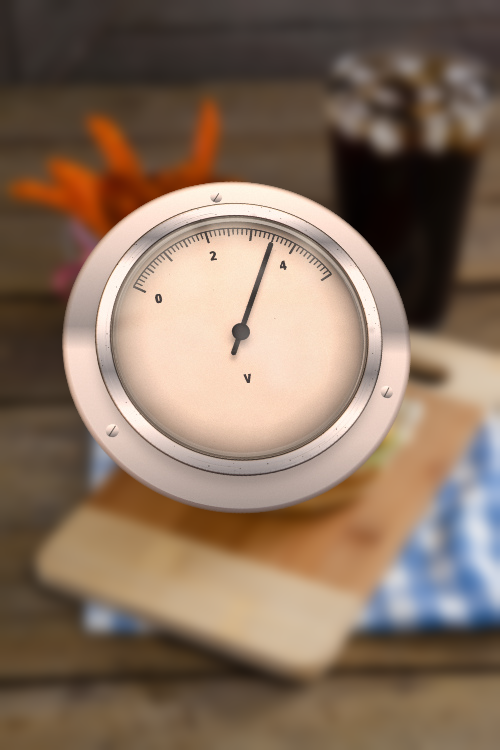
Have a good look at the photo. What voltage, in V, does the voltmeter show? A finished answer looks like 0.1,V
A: 3.5,V
